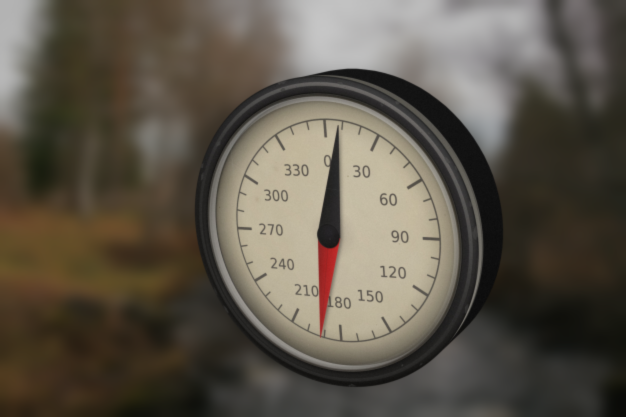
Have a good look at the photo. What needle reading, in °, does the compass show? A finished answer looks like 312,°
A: 190,°
